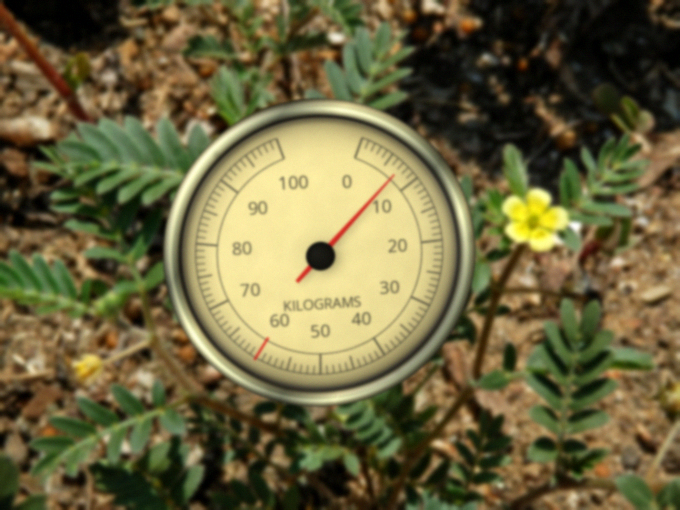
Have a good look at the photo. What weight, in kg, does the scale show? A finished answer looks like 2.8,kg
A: 7,kg
